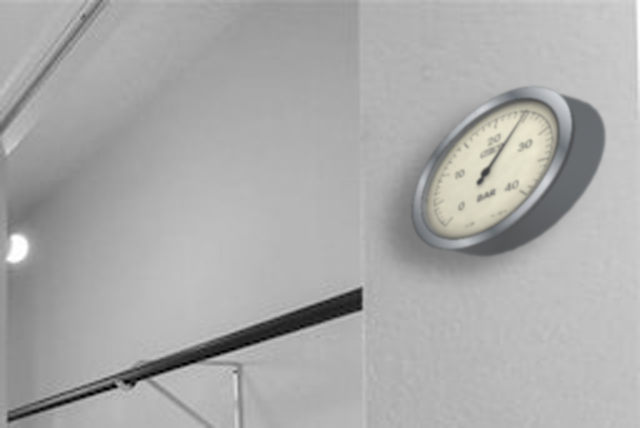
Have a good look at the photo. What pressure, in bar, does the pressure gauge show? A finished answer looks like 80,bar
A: 25,bar
